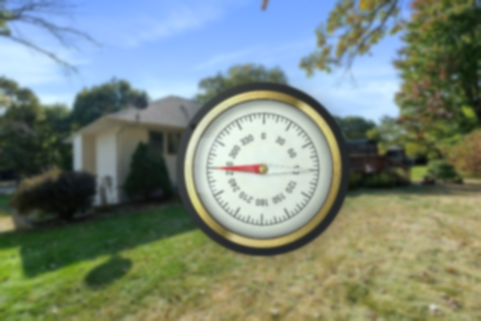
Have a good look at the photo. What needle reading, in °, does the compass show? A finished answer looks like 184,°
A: 270,°
